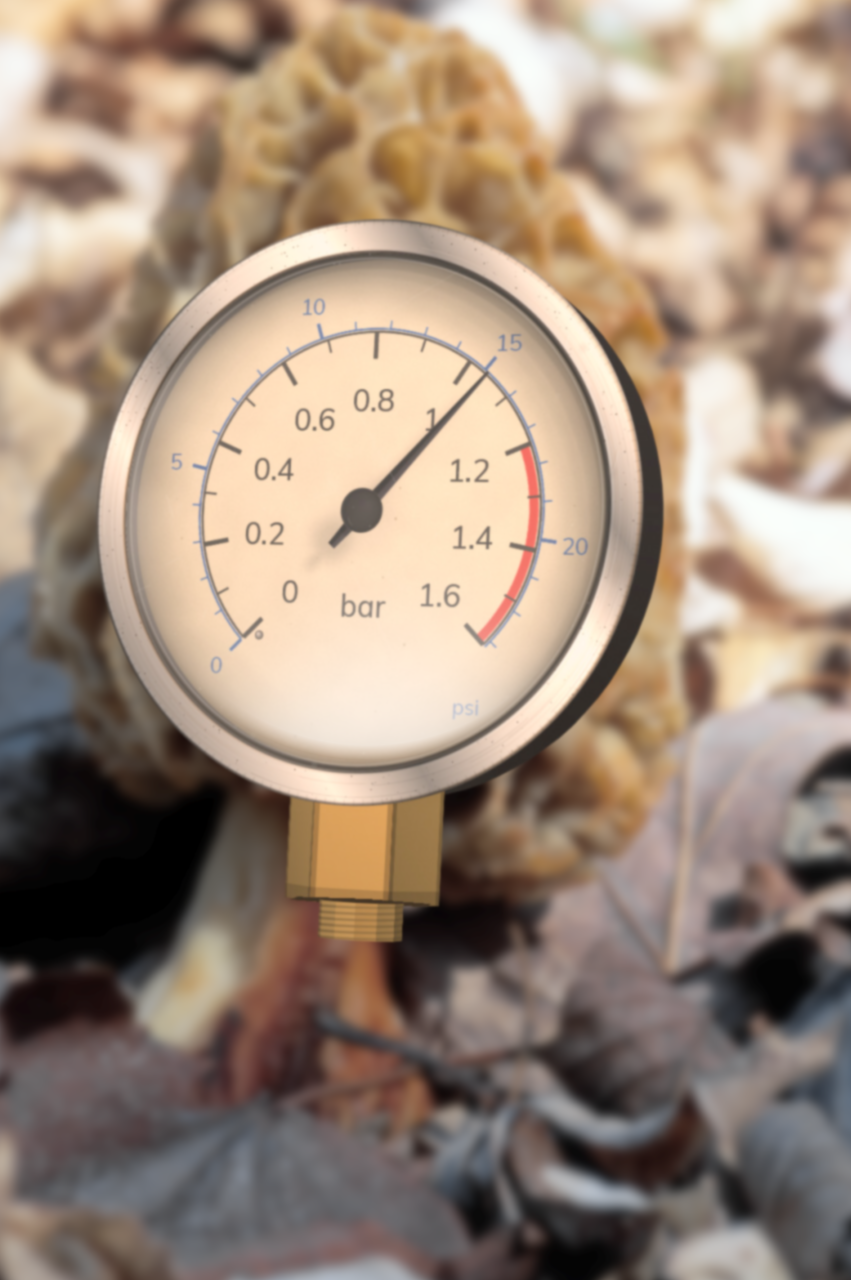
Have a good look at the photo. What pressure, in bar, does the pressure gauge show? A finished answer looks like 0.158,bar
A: 1.05,bar
